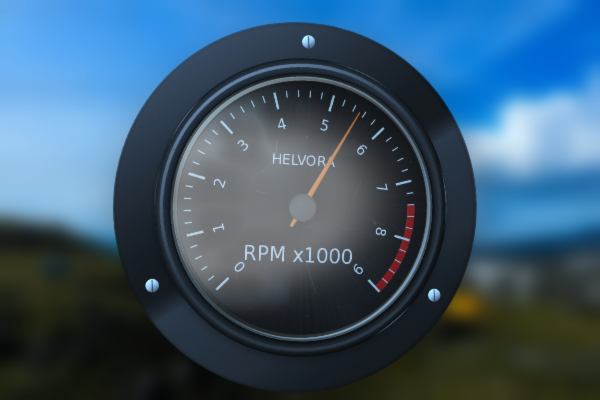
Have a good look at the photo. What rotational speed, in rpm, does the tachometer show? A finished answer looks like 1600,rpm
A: 5500,rpm
